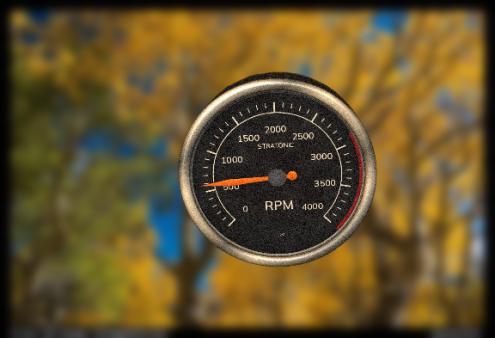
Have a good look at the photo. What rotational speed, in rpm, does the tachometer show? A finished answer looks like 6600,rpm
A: 600,rpm
